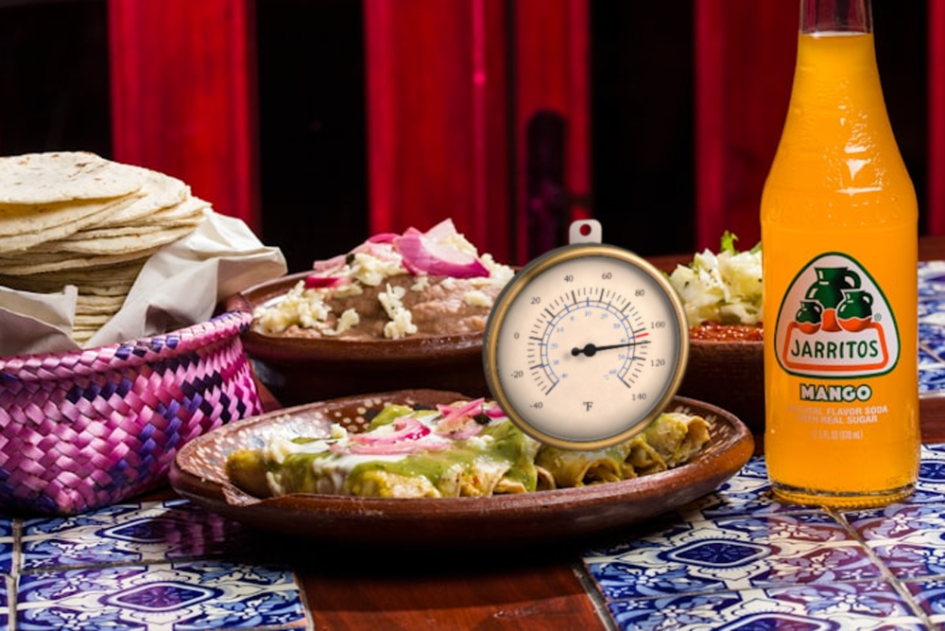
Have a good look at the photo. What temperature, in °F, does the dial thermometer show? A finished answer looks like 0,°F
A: 108,°F
